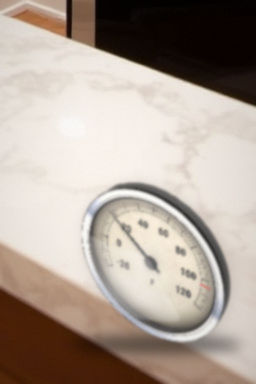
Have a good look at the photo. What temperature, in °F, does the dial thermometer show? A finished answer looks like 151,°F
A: 20,°F
